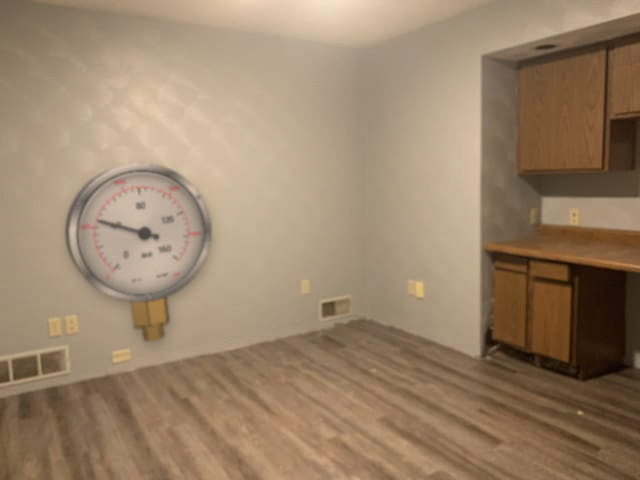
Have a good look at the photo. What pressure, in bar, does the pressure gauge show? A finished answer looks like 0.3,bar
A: 40,bar
